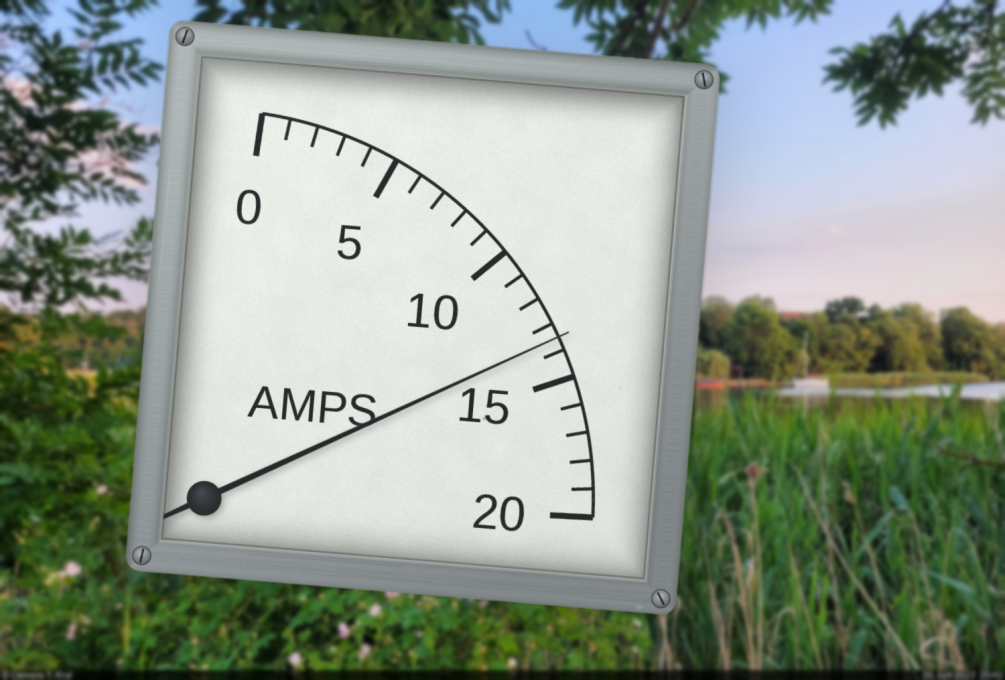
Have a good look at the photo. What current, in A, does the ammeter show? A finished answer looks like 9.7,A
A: 13.5,A
